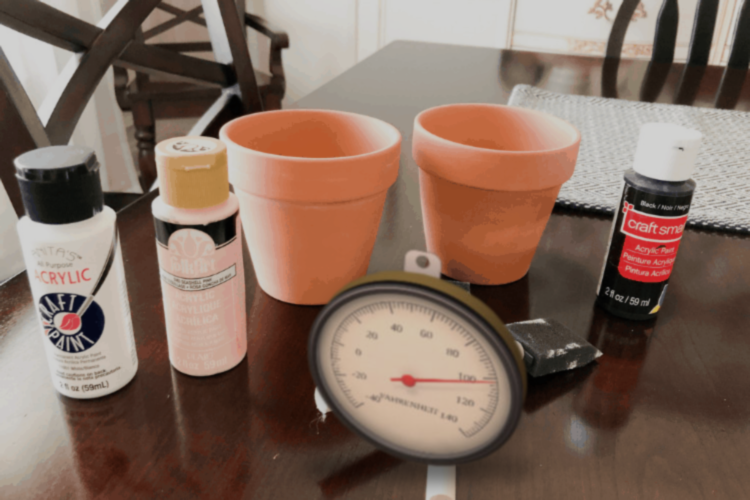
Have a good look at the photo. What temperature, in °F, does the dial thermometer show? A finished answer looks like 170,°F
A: 100,°F
